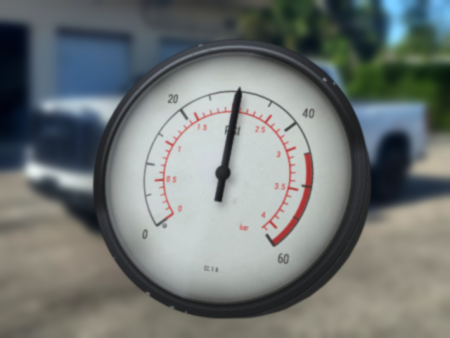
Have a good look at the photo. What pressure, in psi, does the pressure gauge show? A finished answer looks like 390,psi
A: 30,psi
